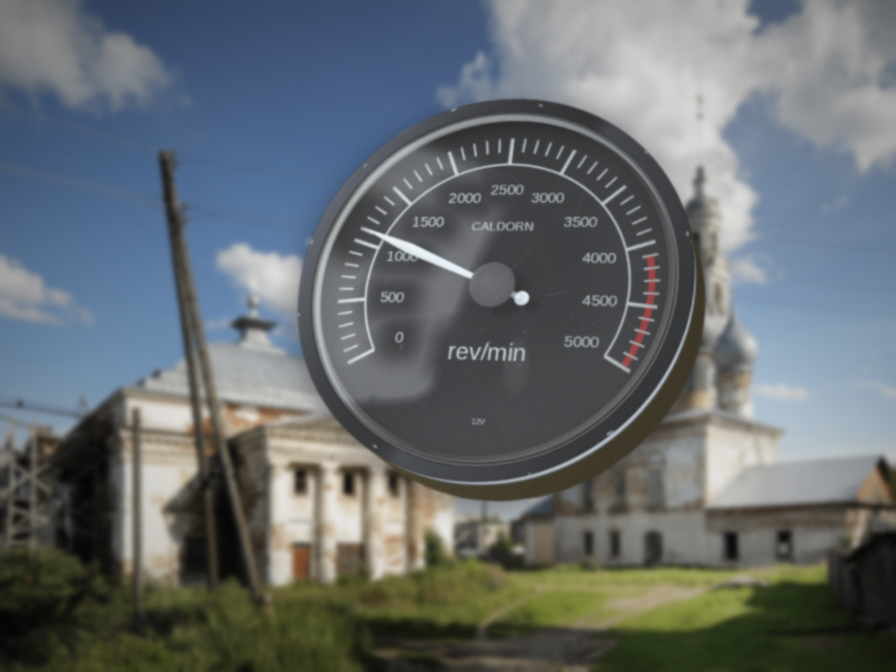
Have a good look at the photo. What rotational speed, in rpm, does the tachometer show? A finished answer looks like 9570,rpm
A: 1100,rpm
